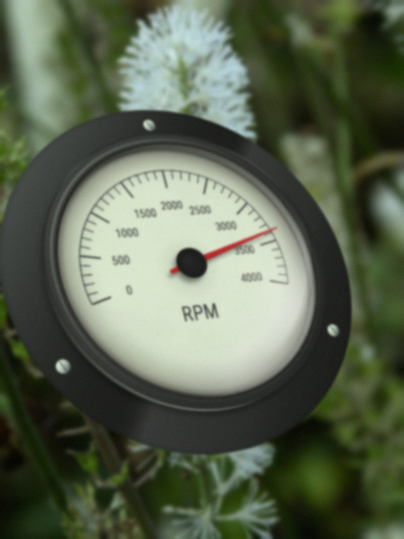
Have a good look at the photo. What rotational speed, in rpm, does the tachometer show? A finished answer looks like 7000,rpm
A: 3400,rpm
